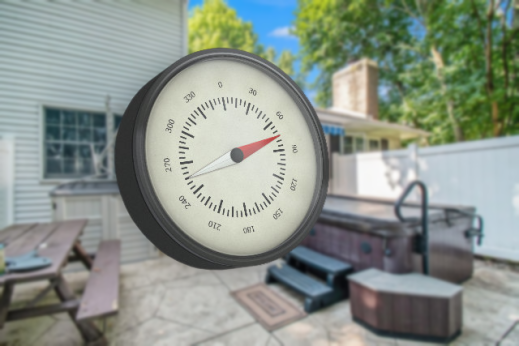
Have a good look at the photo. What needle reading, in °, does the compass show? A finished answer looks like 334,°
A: 75,°
